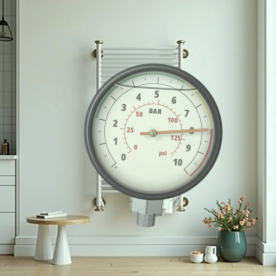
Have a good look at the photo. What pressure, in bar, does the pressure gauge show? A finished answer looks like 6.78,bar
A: 8,bar
